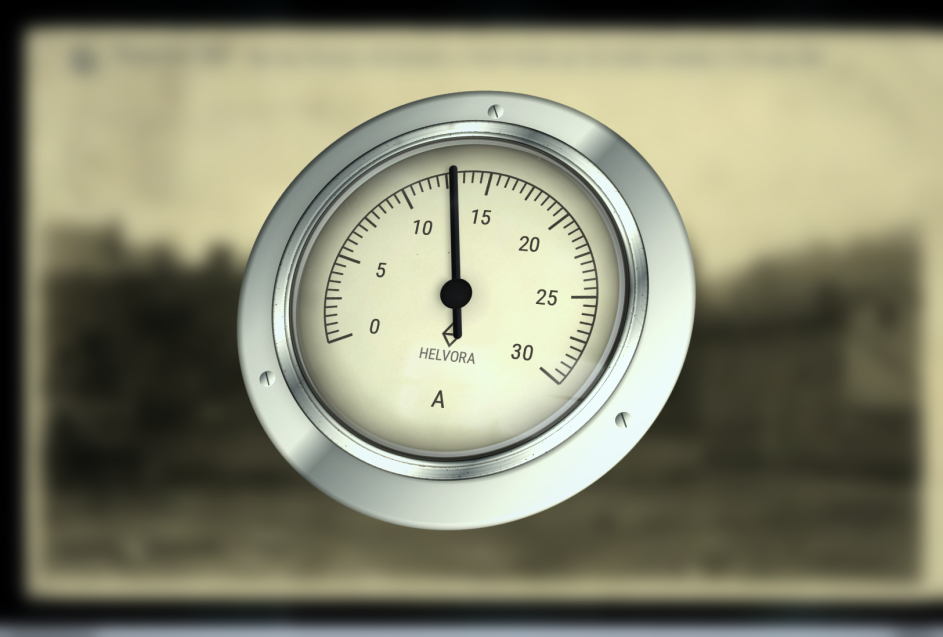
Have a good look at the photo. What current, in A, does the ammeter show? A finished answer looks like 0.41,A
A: 13,A
